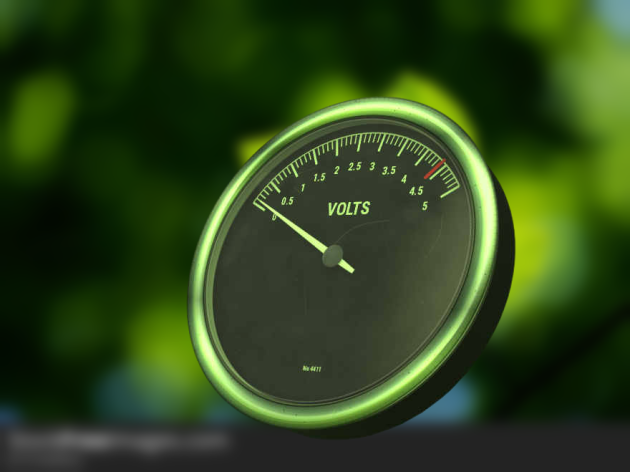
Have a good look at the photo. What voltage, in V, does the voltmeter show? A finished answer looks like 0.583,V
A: 0.1,V
